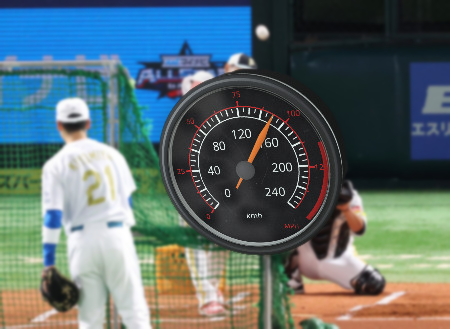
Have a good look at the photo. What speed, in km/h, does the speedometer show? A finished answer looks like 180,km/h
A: 150,km/h
